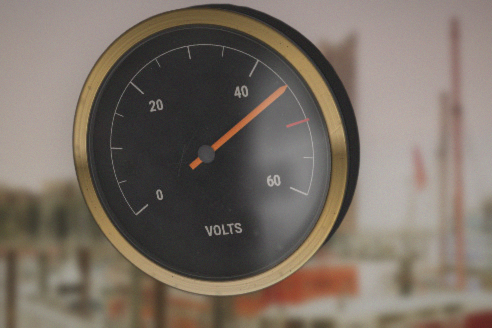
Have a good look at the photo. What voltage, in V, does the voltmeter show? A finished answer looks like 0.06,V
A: 45,V
